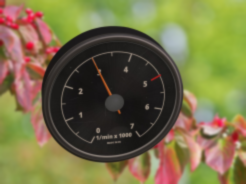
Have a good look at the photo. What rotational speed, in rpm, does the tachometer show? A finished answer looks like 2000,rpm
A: 3000,rpm
